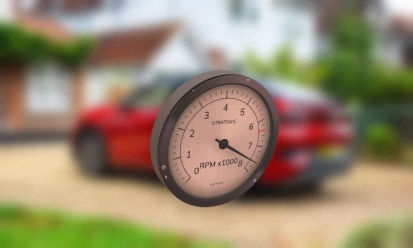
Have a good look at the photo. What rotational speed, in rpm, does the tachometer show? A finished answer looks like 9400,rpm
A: 7600,rpm
